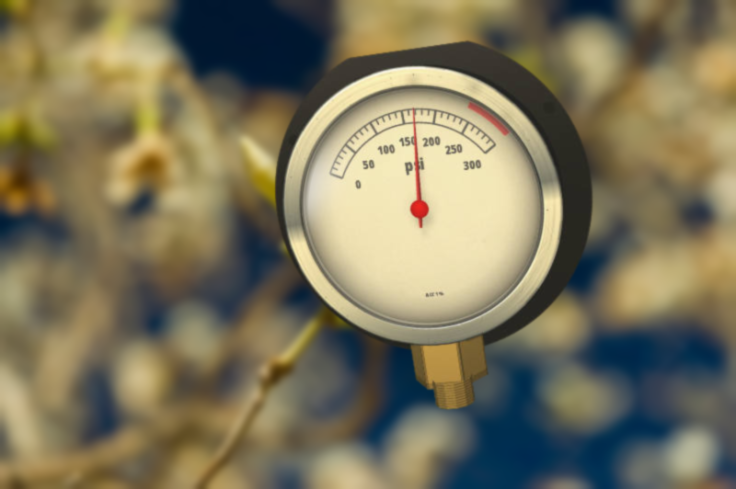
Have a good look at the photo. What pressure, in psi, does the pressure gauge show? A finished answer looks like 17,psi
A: 170,psi
